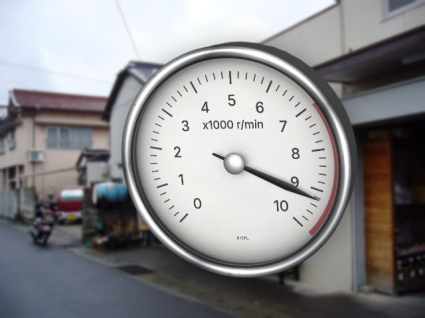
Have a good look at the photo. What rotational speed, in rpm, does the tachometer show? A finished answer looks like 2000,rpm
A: 9200,rpm
